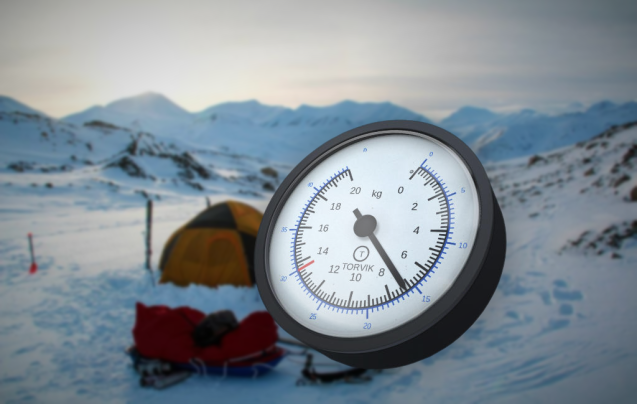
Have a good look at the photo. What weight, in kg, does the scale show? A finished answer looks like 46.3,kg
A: 7.2,kg
